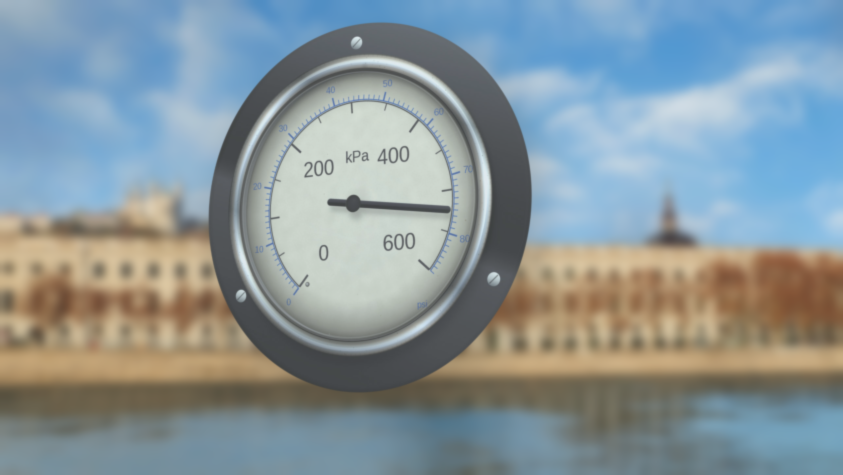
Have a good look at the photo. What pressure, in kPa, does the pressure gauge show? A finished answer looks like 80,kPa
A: 525,kPa
